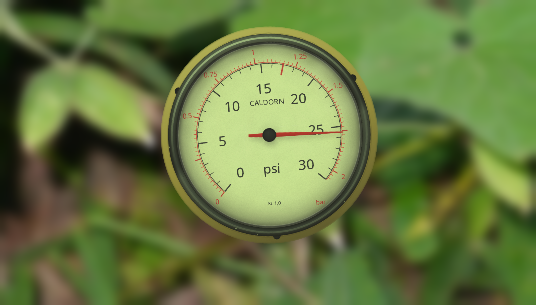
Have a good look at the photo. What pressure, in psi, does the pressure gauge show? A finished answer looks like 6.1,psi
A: 25.5,psi
